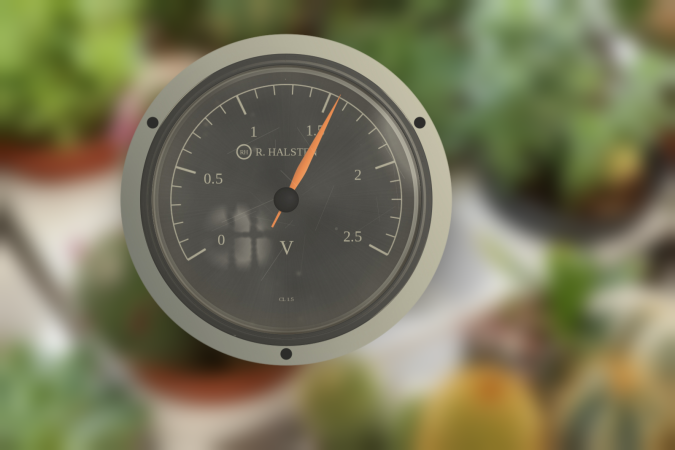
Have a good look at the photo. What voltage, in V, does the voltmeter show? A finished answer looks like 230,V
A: 1.55,V
